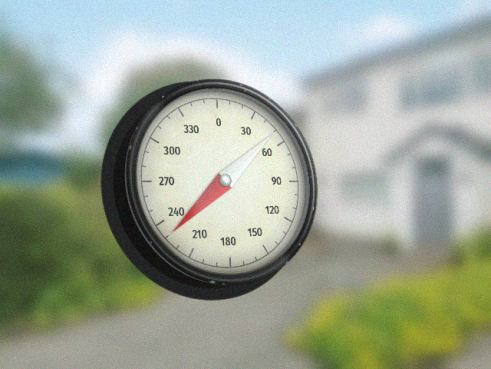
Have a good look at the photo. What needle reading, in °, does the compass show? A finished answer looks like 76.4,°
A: 230,°
